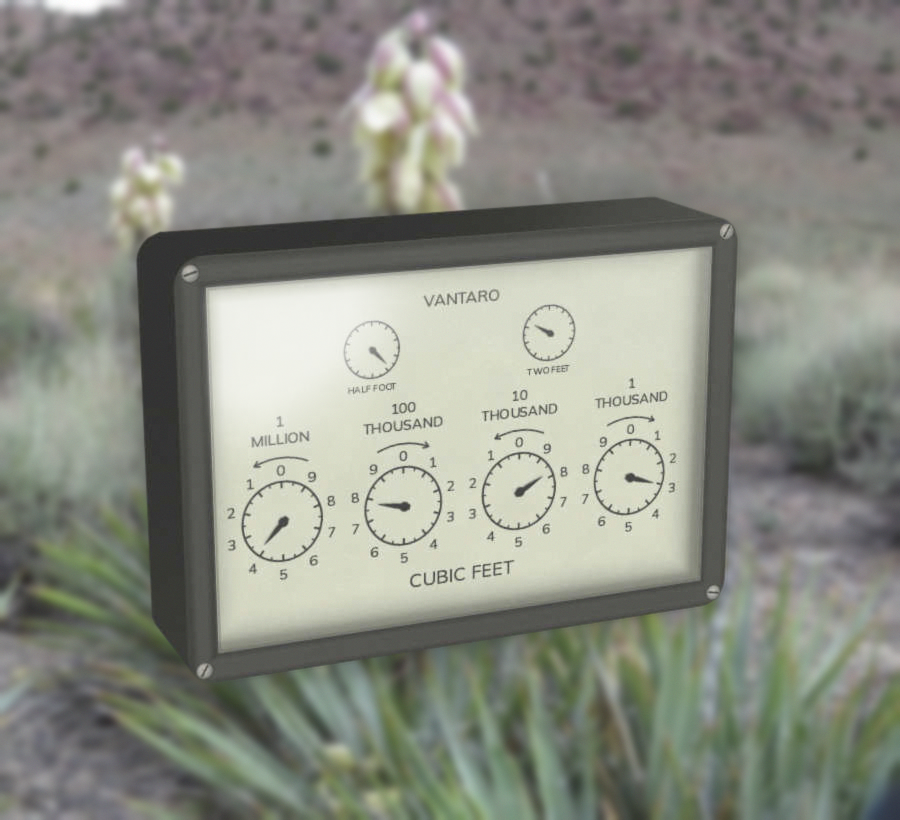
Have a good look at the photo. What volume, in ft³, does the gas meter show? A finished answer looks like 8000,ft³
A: 378300,ft³
